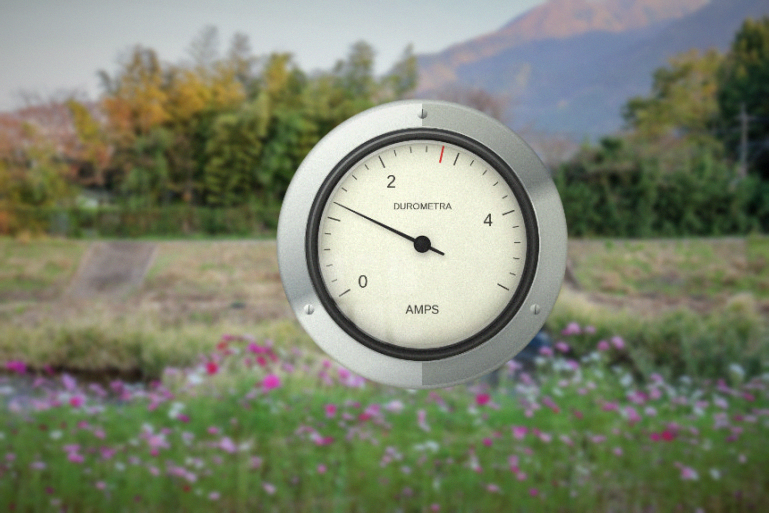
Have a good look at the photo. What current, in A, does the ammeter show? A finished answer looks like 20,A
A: 1.2,A
